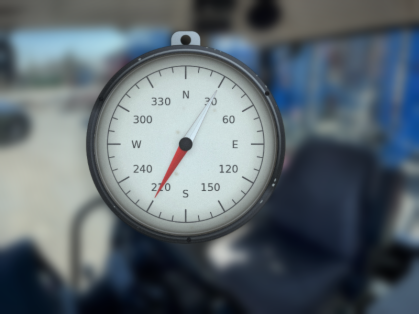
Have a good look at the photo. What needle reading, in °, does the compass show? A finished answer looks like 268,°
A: 210,°
